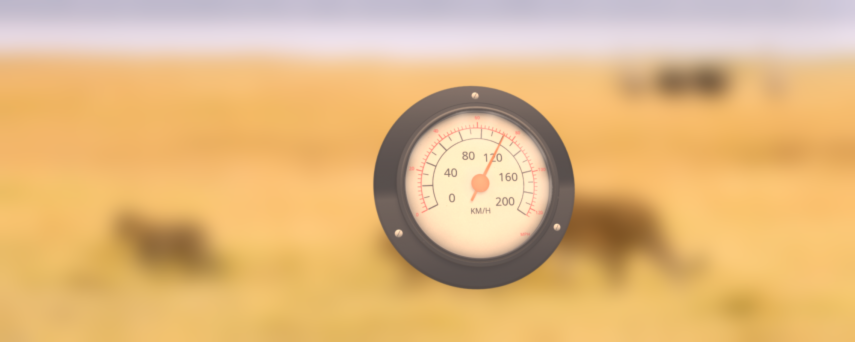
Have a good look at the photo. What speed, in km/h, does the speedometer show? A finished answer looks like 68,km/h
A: 120,km/h
